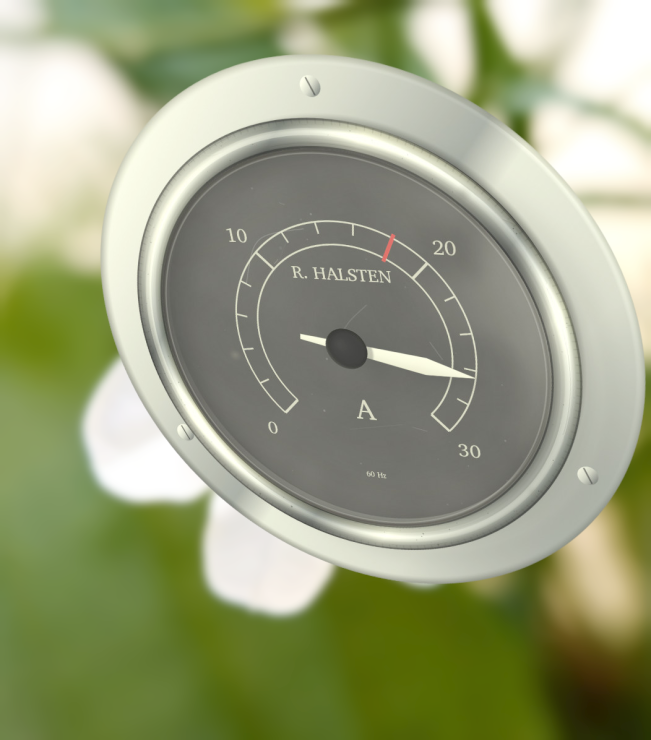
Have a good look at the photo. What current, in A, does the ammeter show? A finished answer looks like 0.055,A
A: 26,A
